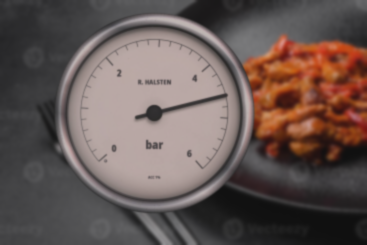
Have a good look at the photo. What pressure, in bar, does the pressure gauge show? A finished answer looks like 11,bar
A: 4.6,bar
